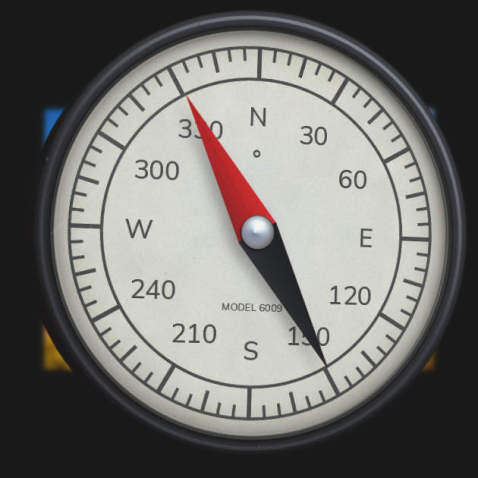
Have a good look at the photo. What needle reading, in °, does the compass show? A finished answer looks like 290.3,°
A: 330,°
